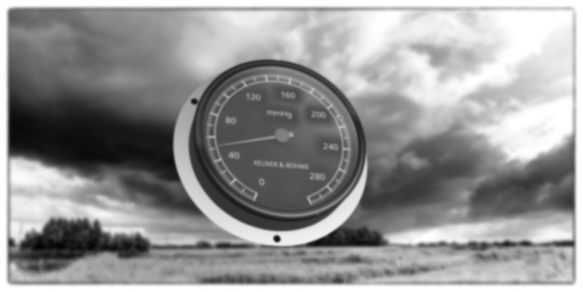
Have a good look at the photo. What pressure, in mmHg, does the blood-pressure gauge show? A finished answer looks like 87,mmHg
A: 50,mmHg
